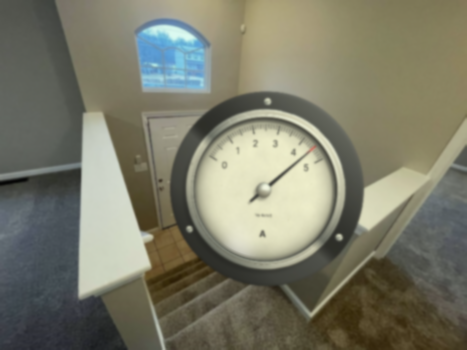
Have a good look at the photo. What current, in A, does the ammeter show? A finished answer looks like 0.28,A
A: 4.5,A
